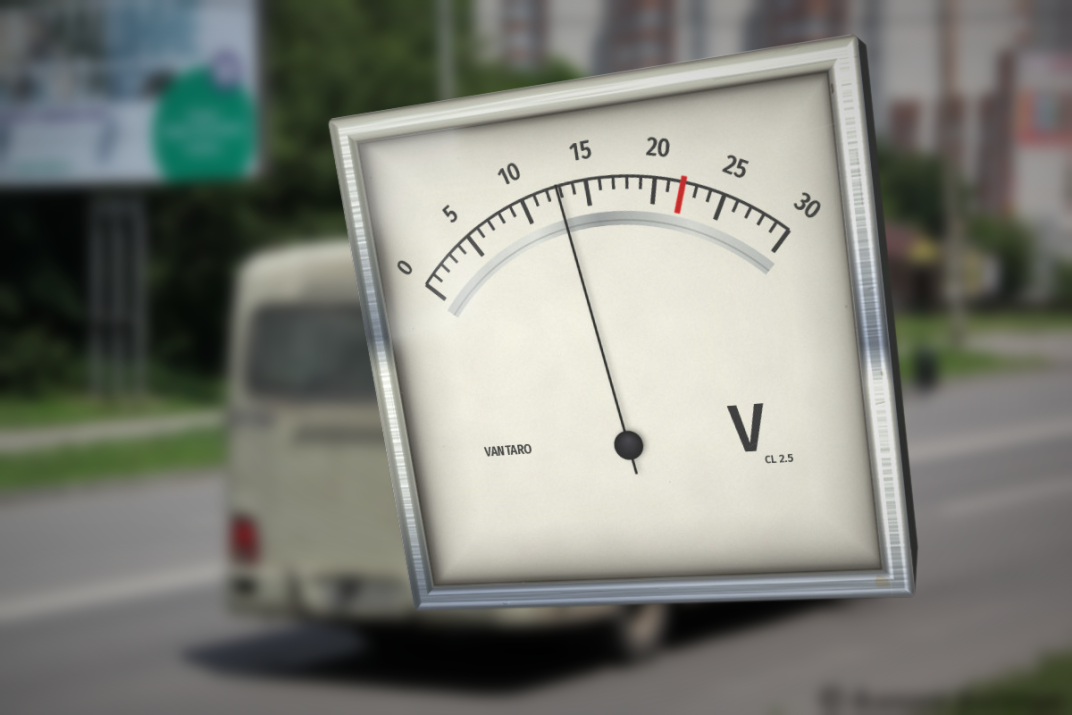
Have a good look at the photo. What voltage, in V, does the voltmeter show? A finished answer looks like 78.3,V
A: 13,V
